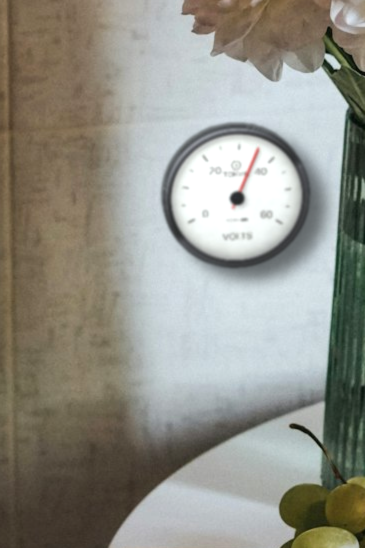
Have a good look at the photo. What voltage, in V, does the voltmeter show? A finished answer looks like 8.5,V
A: 35,V
